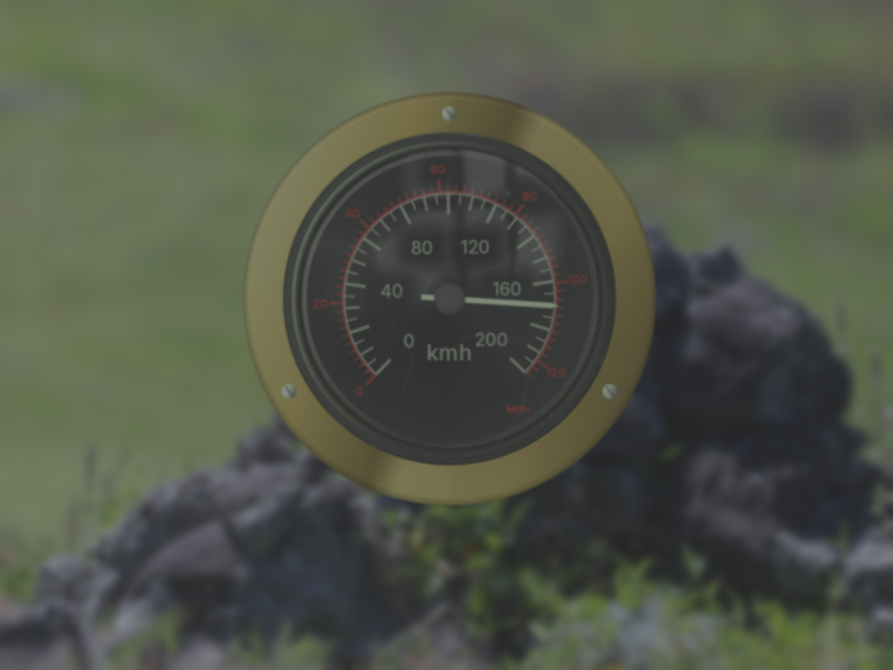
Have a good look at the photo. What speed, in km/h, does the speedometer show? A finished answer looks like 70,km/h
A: 170,km/h
